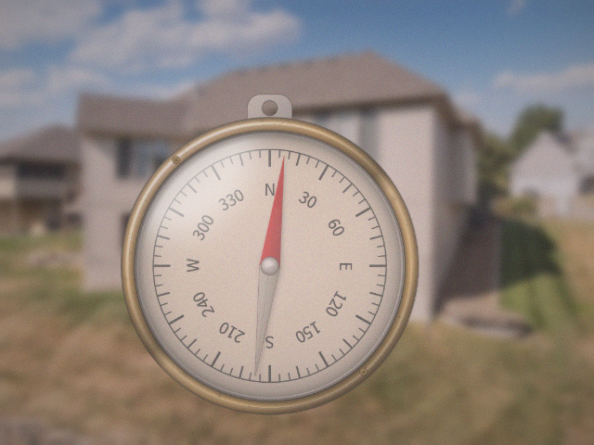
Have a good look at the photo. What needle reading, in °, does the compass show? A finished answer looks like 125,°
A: 7.5,°
